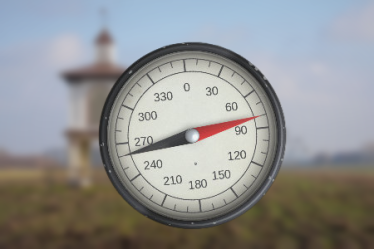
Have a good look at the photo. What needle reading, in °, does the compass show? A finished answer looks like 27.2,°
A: 80,°
